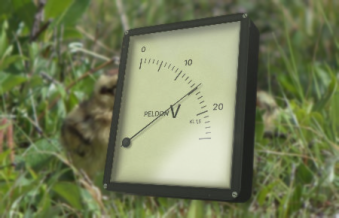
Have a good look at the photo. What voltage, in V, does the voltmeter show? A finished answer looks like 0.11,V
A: 15,V
